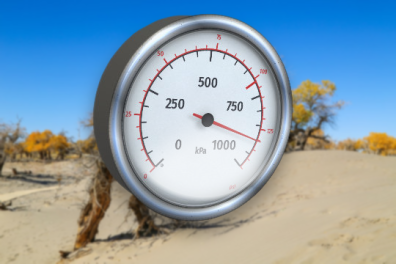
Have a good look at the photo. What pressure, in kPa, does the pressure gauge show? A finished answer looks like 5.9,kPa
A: 900,kPa
